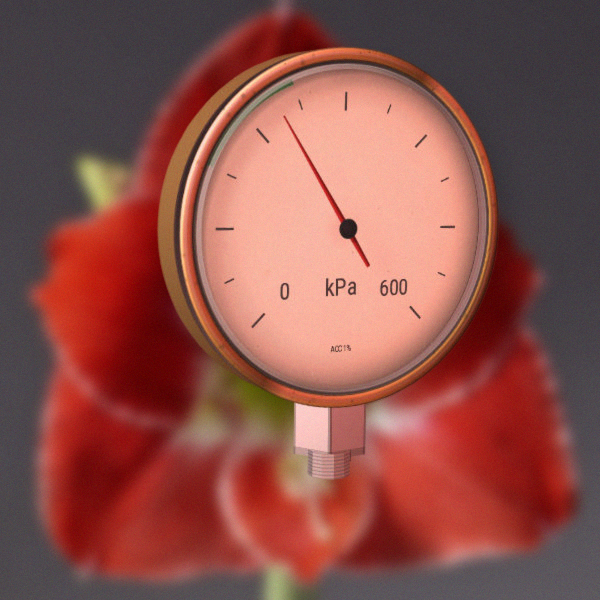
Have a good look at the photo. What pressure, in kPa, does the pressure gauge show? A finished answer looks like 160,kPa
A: 225,kPa
